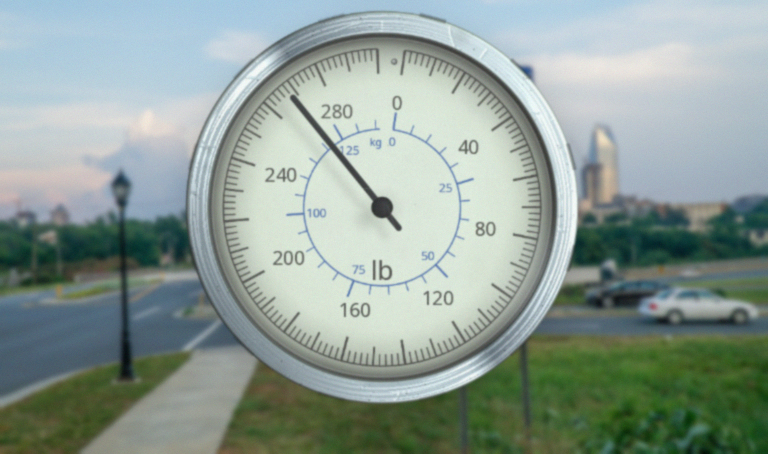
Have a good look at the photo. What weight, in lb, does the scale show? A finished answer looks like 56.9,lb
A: 268,lb
